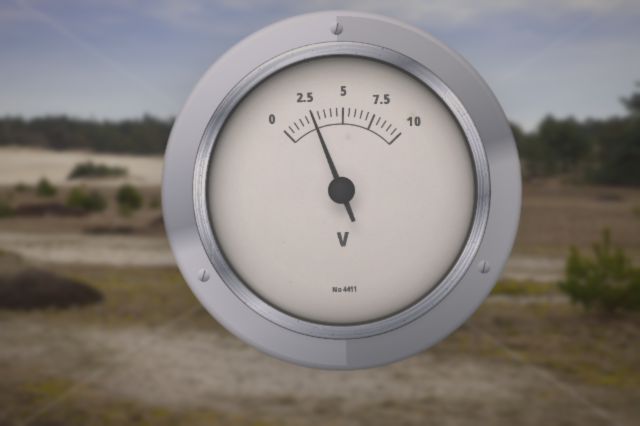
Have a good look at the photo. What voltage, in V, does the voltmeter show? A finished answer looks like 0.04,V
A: 2.5,V
